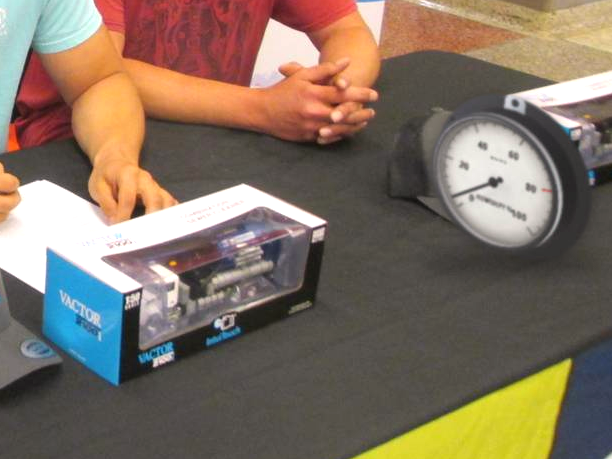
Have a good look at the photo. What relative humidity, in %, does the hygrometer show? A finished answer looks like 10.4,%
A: 4,%
